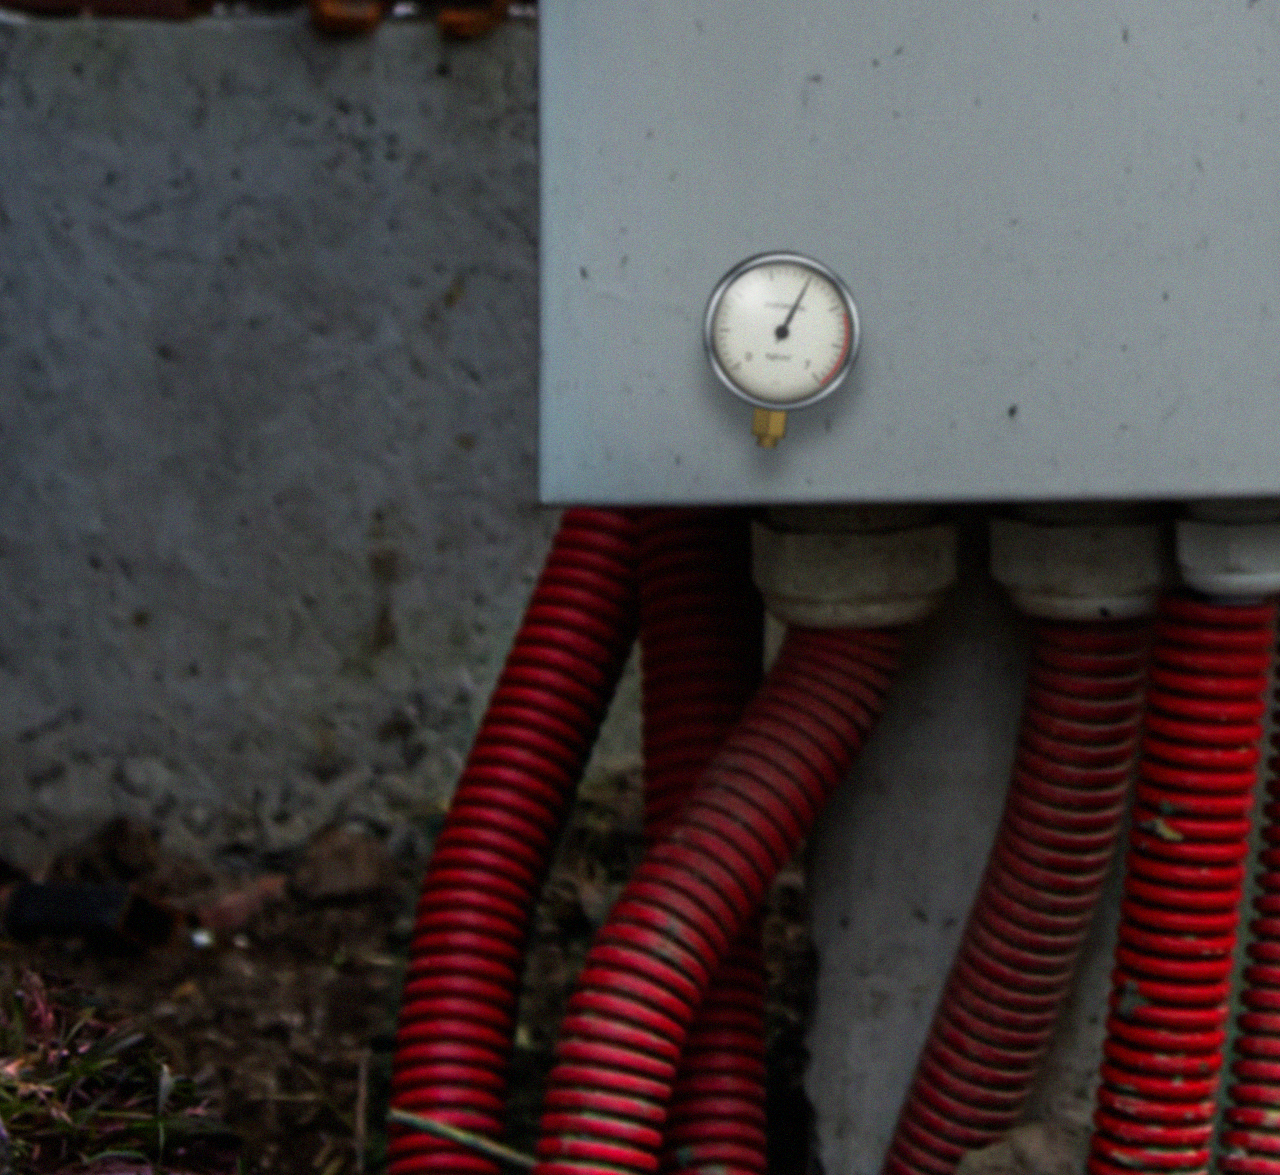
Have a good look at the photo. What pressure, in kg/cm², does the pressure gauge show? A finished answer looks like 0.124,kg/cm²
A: 4,kg/cm²
